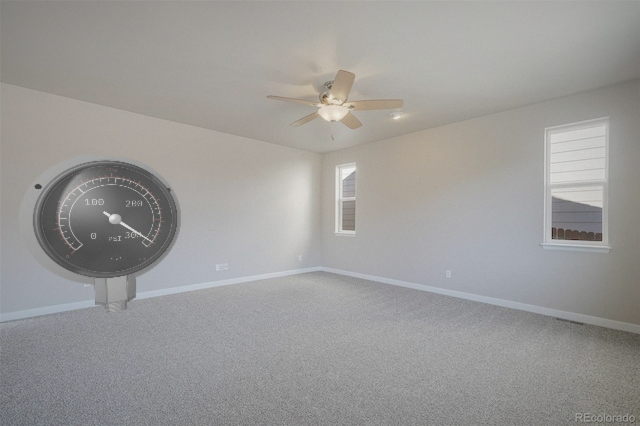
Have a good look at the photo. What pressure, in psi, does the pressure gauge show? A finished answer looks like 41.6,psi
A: 290,psi
